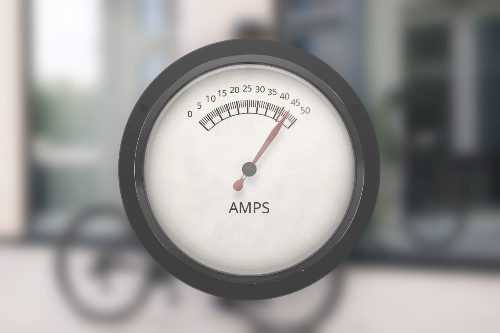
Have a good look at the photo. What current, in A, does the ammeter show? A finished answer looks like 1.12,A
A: 45,A
